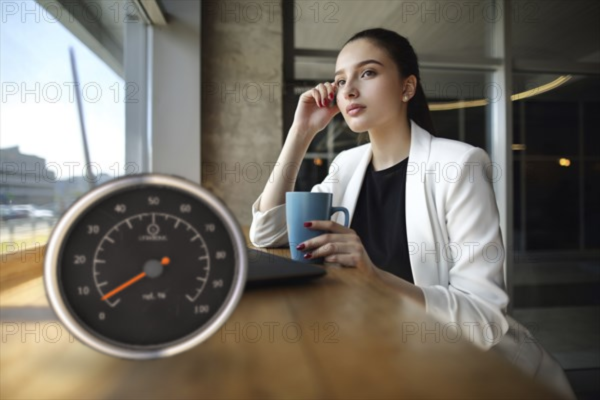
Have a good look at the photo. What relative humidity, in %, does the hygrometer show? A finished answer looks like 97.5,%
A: 5,%
